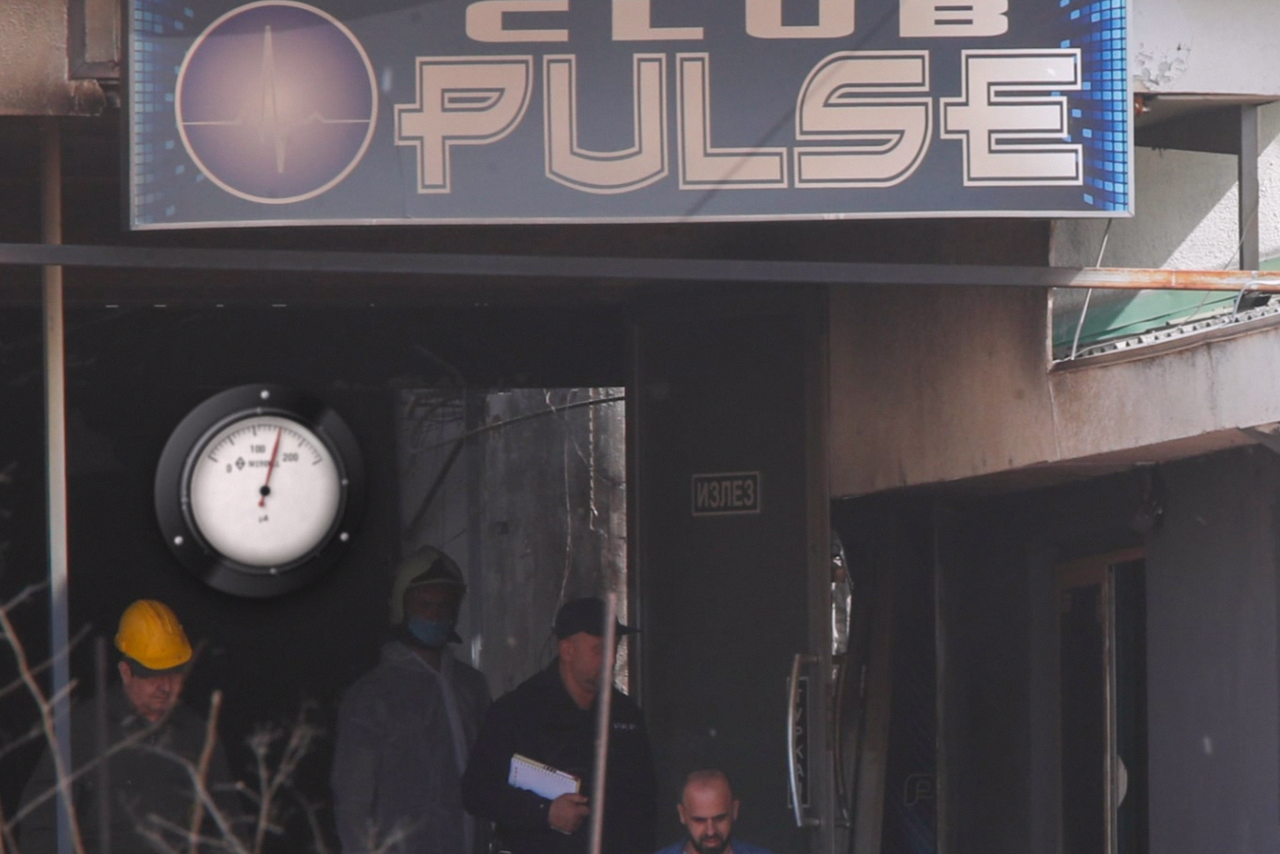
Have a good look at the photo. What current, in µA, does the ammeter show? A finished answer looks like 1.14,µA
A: 150,µA
